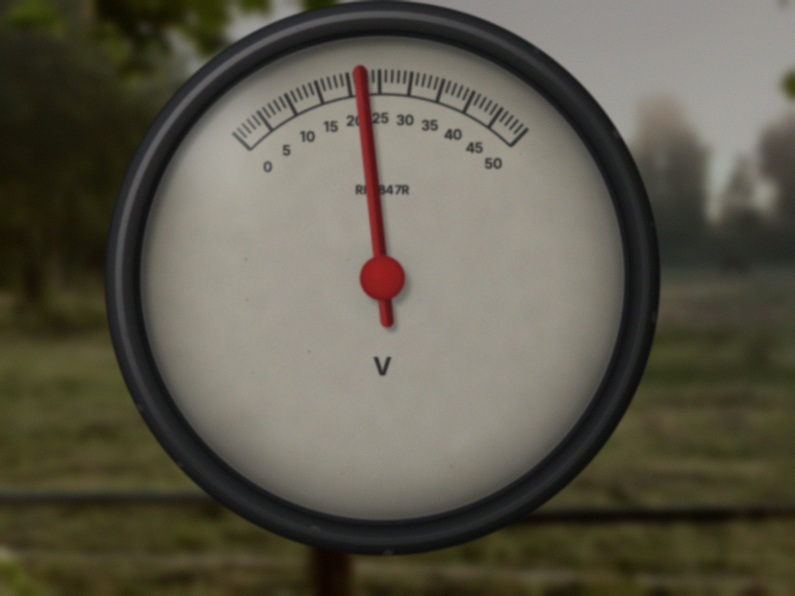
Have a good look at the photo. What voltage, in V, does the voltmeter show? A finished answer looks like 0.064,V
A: 22,V
